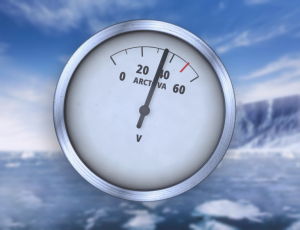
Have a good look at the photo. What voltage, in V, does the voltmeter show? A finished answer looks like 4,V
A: 35,V
